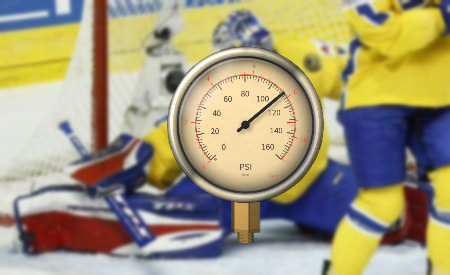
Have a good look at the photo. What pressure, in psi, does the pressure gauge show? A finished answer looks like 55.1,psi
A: 110,psi
